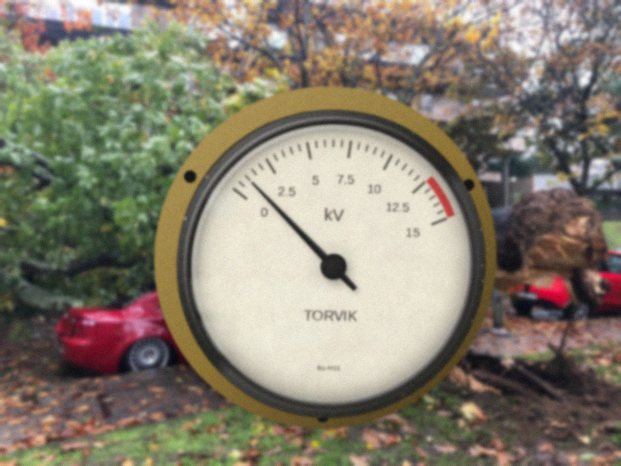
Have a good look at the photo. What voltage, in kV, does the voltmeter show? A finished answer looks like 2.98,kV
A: 1,kV
